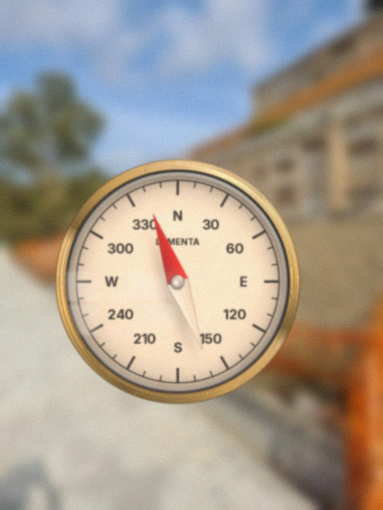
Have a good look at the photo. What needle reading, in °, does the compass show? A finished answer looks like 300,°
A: 340,°
